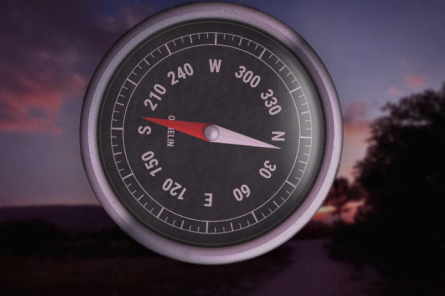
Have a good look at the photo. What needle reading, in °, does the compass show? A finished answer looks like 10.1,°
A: 190,°
